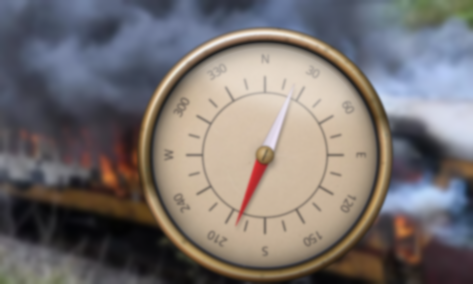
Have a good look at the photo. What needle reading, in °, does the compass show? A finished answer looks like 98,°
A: 202.5,°
